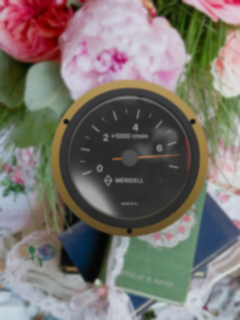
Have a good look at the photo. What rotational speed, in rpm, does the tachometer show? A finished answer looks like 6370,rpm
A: 6500,rpm
